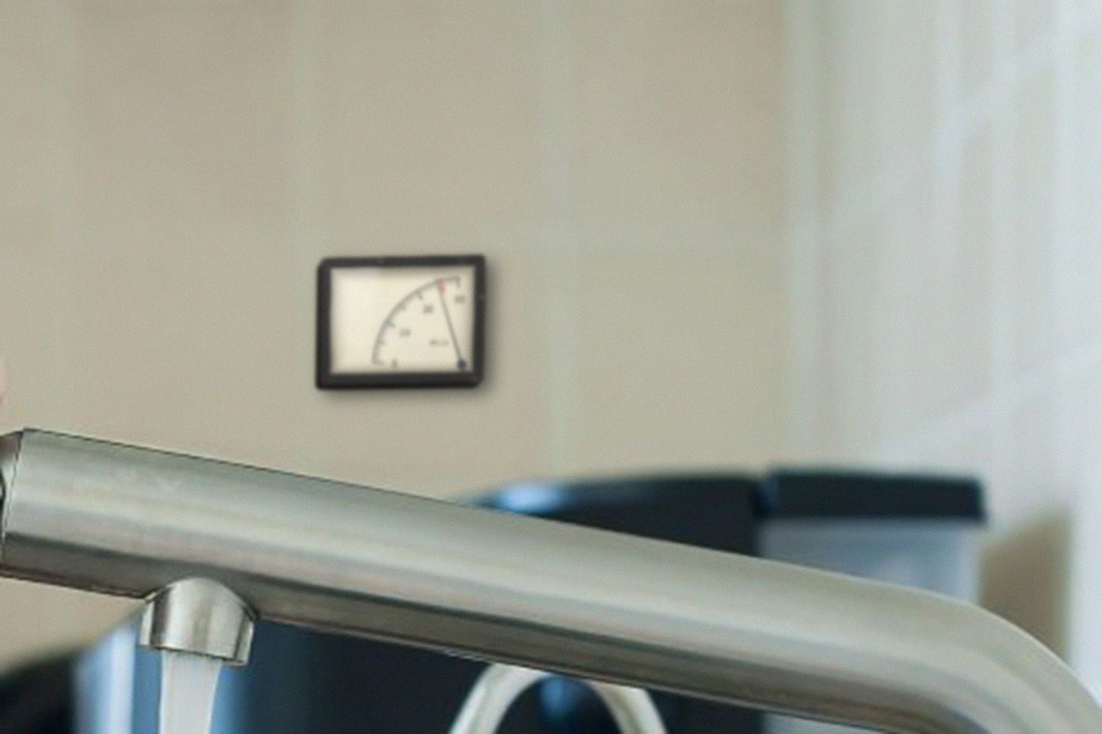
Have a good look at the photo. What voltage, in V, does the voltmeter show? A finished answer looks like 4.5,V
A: 25,V
